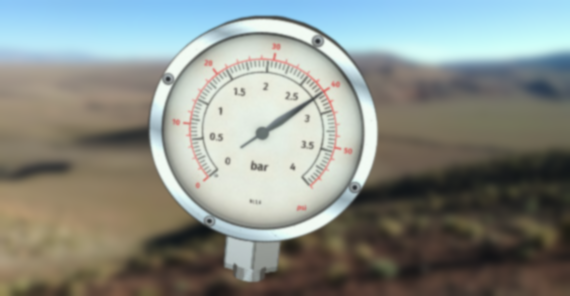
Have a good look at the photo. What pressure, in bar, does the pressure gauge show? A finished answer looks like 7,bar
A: 2.75,bar
